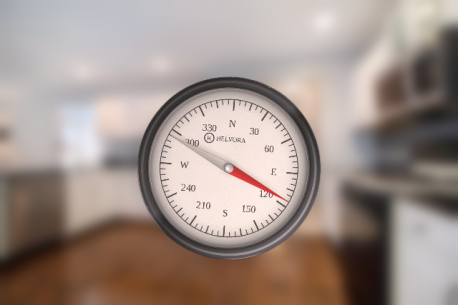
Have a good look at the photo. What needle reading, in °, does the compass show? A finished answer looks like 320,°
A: 115,°
